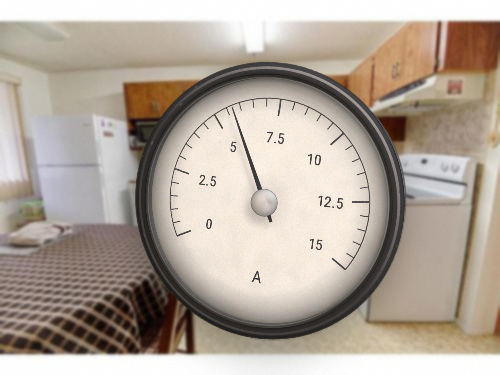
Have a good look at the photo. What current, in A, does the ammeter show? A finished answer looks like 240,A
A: 5.75,A
